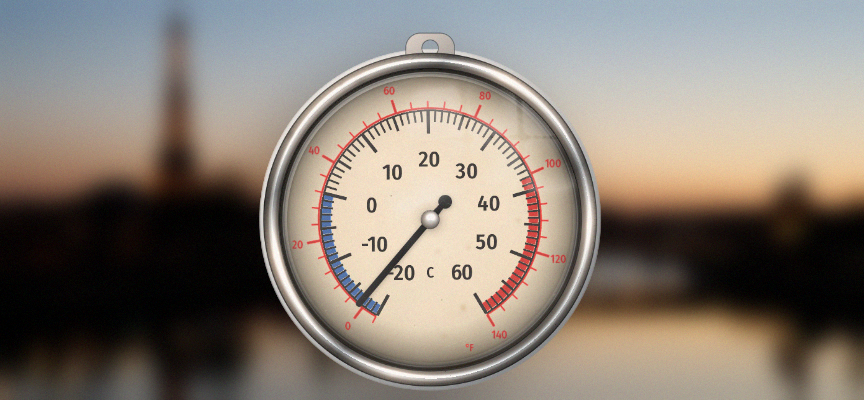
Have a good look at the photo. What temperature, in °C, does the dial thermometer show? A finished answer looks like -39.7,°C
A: -17,°C
